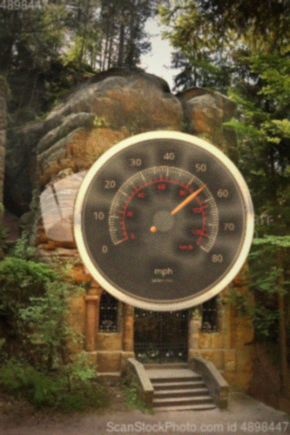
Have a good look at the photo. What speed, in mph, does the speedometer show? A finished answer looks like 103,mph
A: 55,mph
